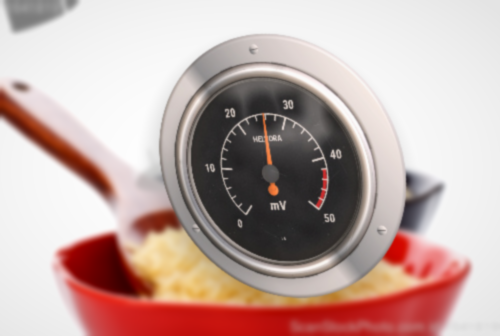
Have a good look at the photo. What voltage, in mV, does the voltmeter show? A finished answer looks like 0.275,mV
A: 26,mV
